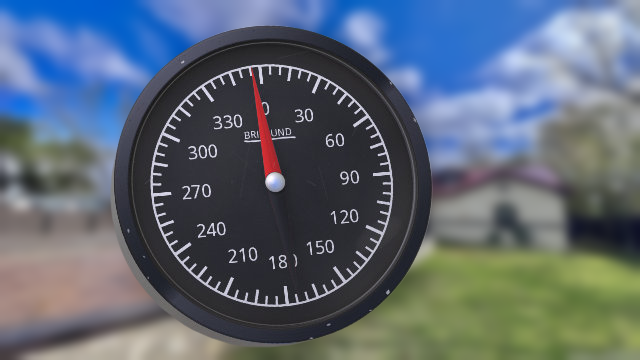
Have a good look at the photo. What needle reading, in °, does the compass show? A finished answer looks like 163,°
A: 355,°
